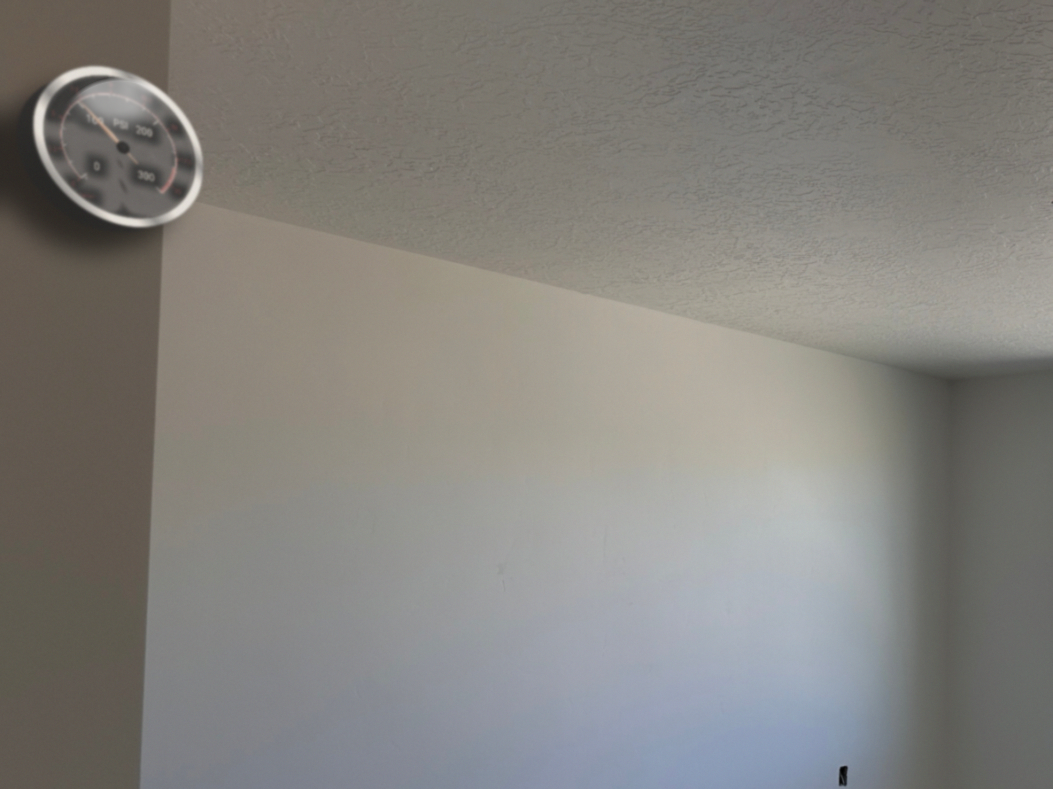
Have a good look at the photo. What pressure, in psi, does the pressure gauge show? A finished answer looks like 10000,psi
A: 100,psi
